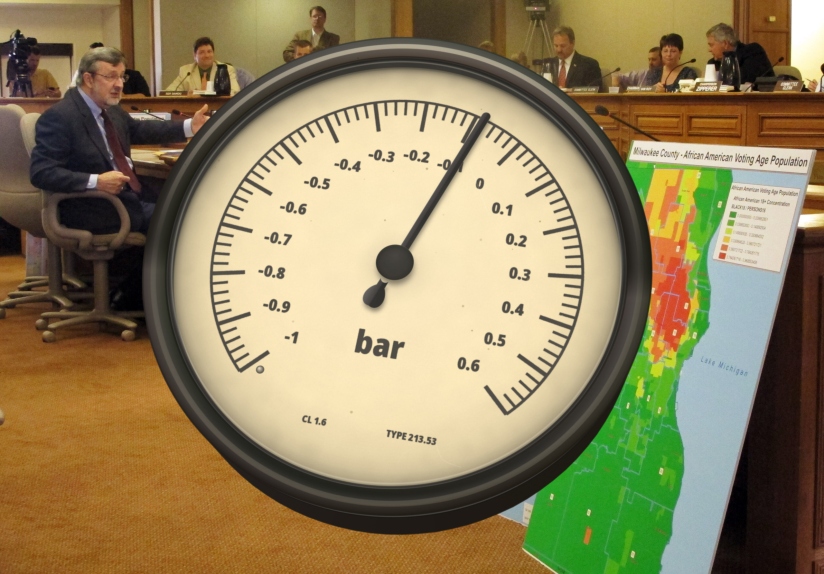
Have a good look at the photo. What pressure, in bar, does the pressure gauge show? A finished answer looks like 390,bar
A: -0.08,bar
